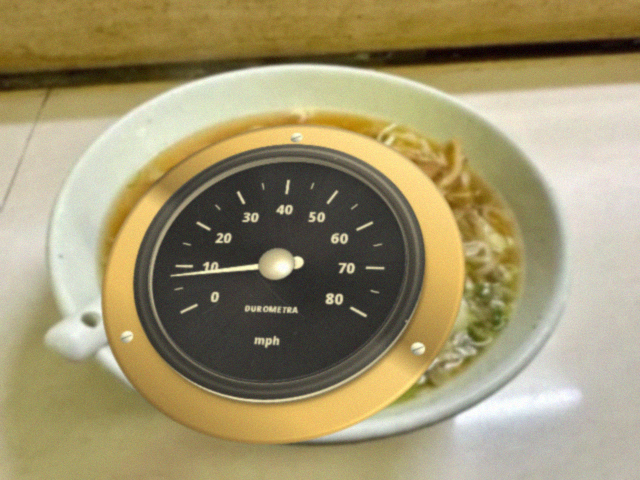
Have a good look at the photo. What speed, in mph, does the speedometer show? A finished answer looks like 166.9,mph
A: 7.5,mph
